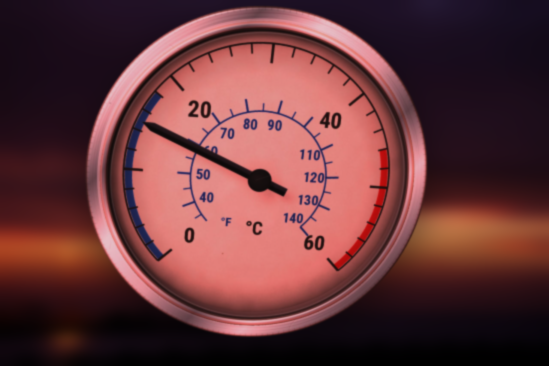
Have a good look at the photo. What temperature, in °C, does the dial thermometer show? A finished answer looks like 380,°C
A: 15,°C
